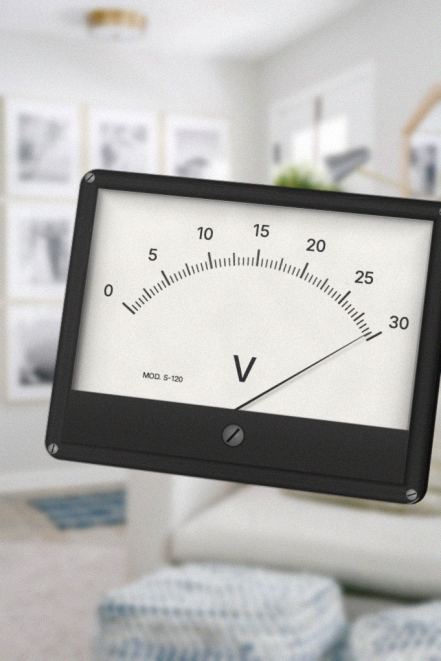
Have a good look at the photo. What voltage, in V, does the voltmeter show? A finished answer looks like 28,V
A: 29.5,V
